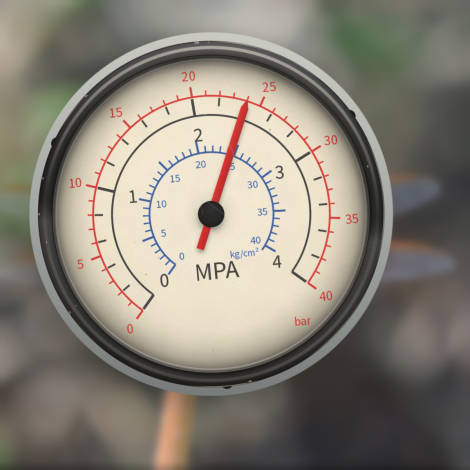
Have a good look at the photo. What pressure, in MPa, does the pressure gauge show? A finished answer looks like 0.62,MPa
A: 2.4,MPa
